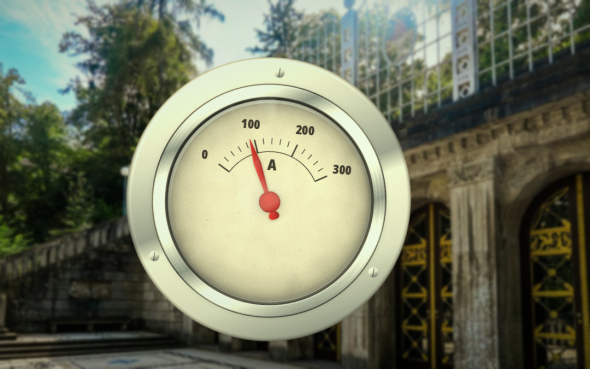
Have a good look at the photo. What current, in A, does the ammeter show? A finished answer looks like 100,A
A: 90,A
